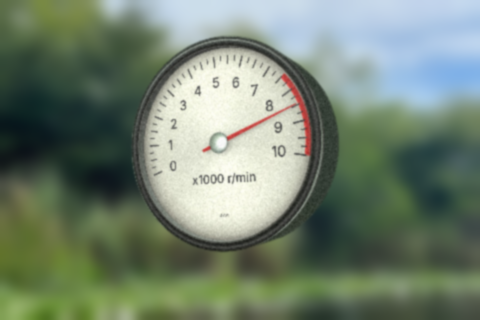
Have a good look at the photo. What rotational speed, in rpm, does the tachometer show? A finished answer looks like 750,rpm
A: 8500,rpm
